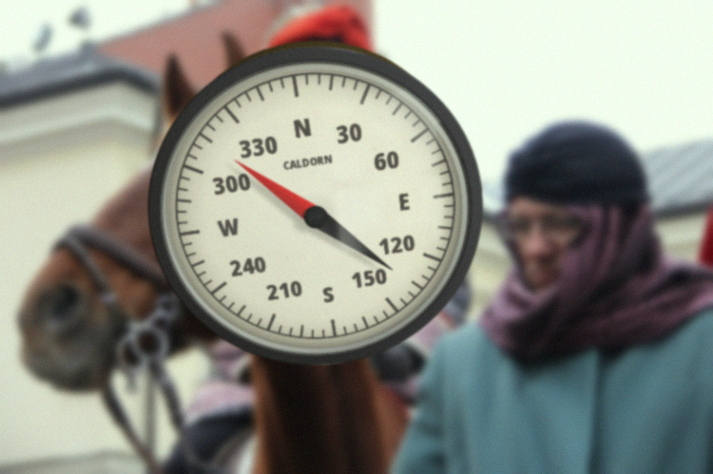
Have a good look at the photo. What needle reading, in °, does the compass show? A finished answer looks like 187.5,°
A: 315,°
